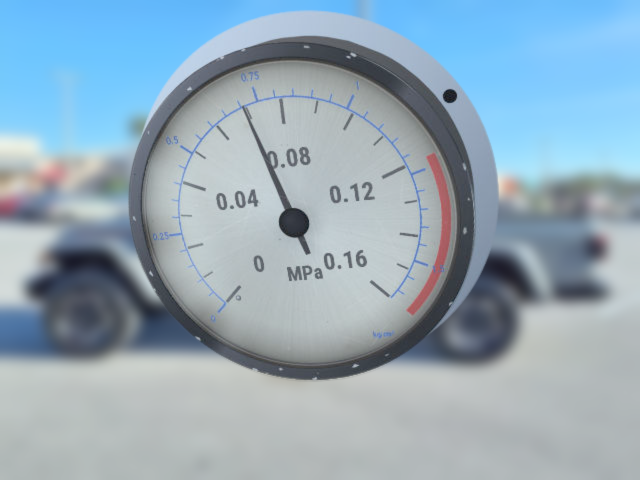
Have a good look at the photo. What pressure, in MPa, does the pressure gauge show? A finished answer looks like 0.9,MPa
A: 0.07,MPa
